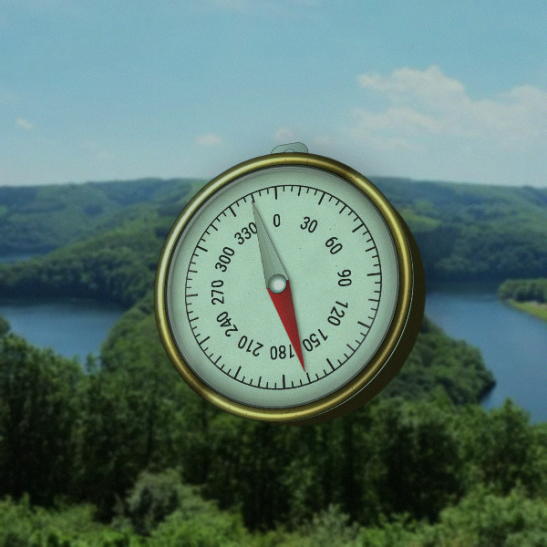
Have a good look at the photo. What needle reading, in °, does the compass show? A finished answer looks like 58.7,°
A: 165,°
